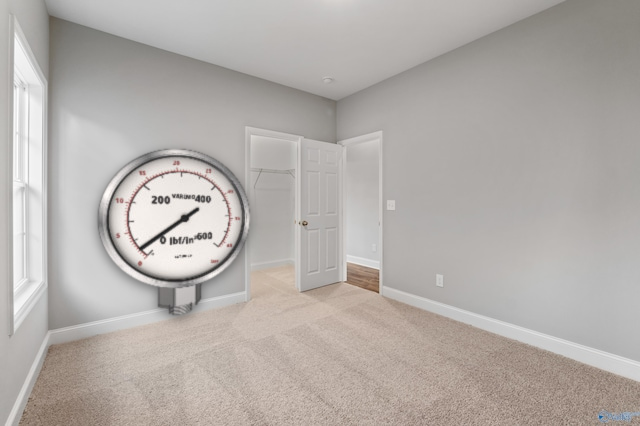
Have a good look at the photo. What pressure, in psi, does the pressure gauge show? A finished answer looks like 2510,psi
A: 25,psi
